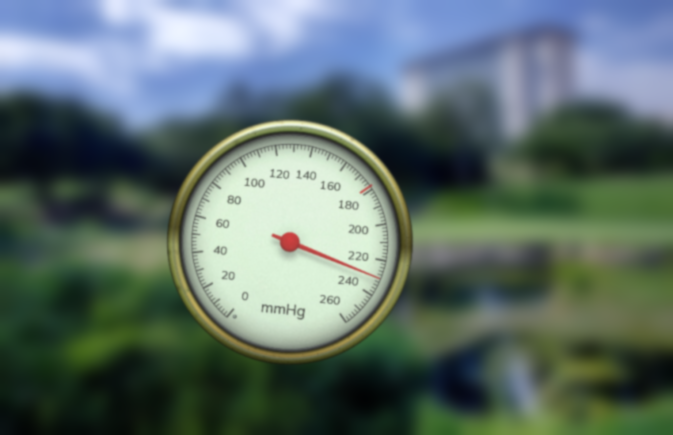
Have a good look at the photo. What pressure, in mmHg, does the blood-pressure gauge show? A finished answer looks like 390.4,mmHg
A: 230,mmHg
